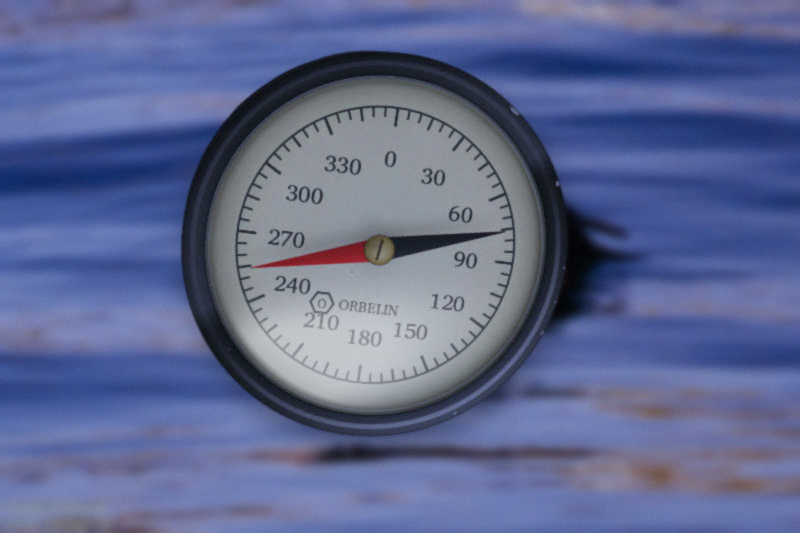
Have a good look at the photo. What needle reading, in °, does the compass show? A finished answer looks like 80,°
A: 255,°
